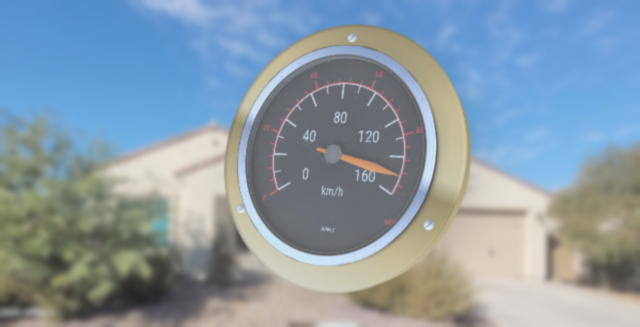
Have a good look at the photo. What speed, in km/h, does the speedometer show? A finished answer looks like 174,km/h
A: 150,km/h
